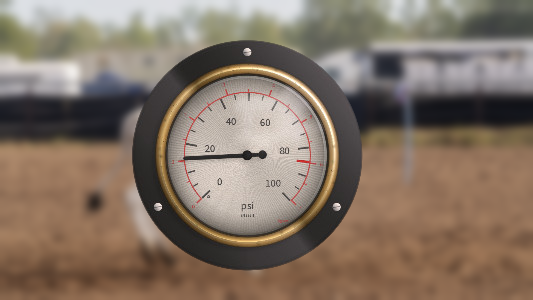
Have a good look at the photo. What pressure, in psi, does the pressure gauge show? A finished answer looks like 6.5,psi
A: 15,psi
